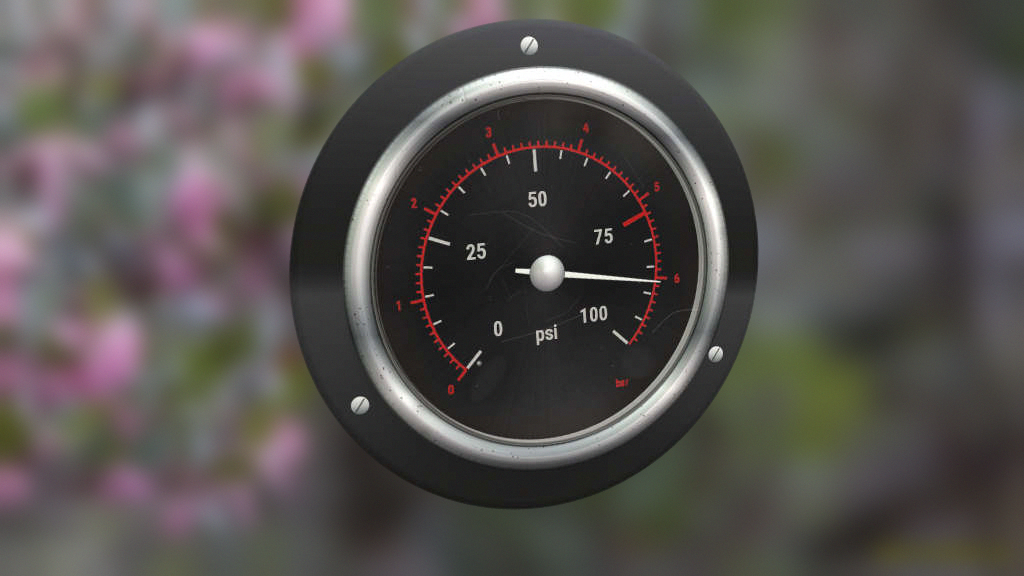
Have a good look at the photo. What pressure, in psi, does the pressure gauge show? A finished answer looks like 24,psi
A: 87.5,psi
